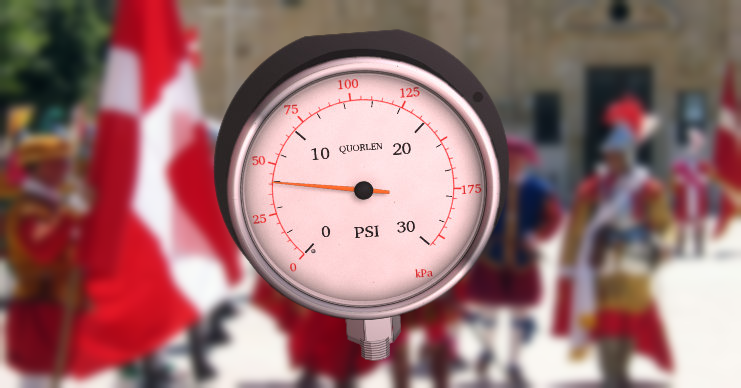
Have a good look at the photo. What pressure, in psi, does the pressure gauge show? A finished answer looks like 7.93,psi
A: 6,psi
